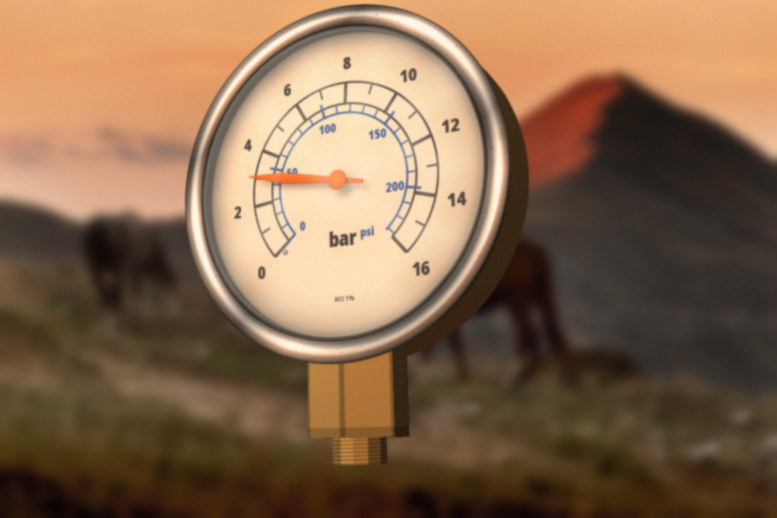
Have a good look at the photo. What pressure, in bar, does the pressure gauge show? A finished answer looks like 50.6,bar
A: 3,bar
